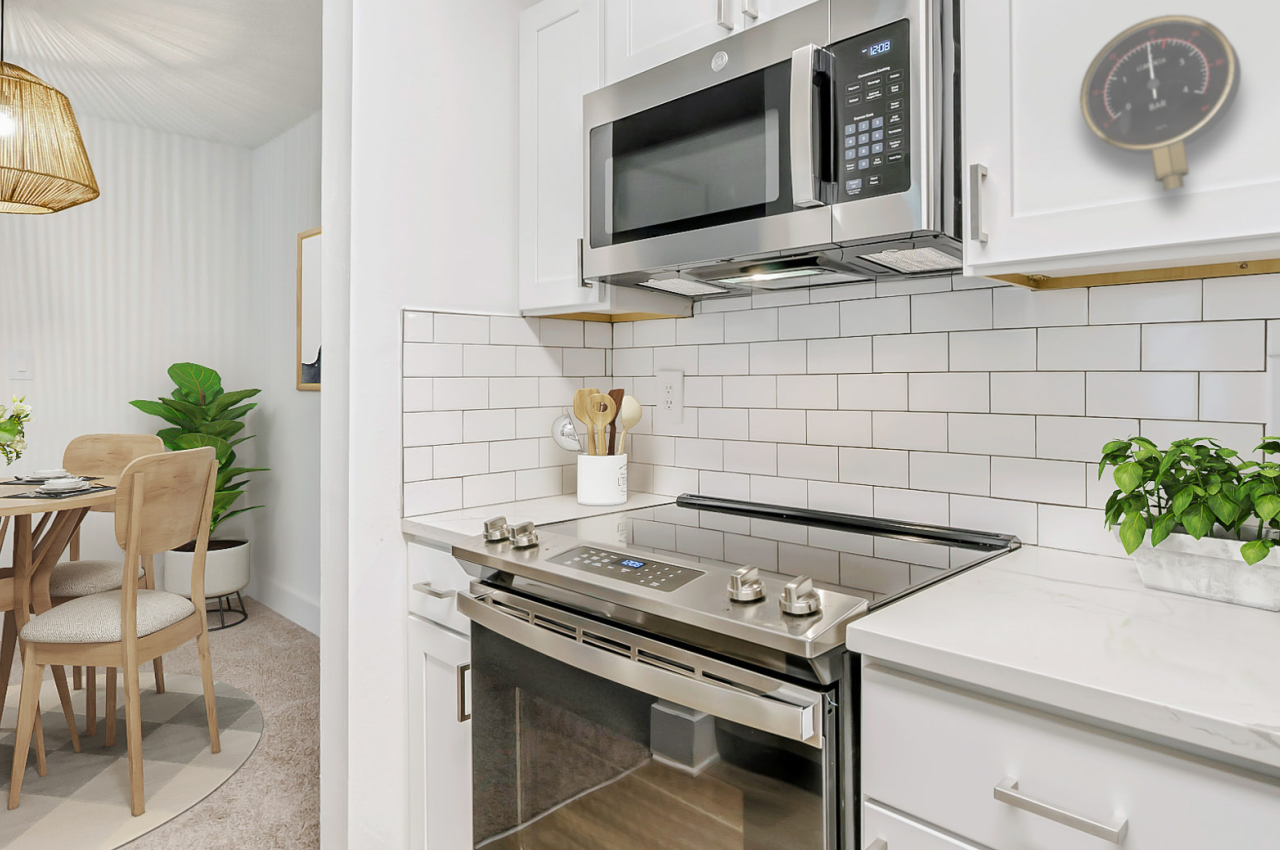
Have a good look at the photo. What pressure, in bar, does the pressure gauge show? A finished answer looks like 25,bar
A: 2,bar
